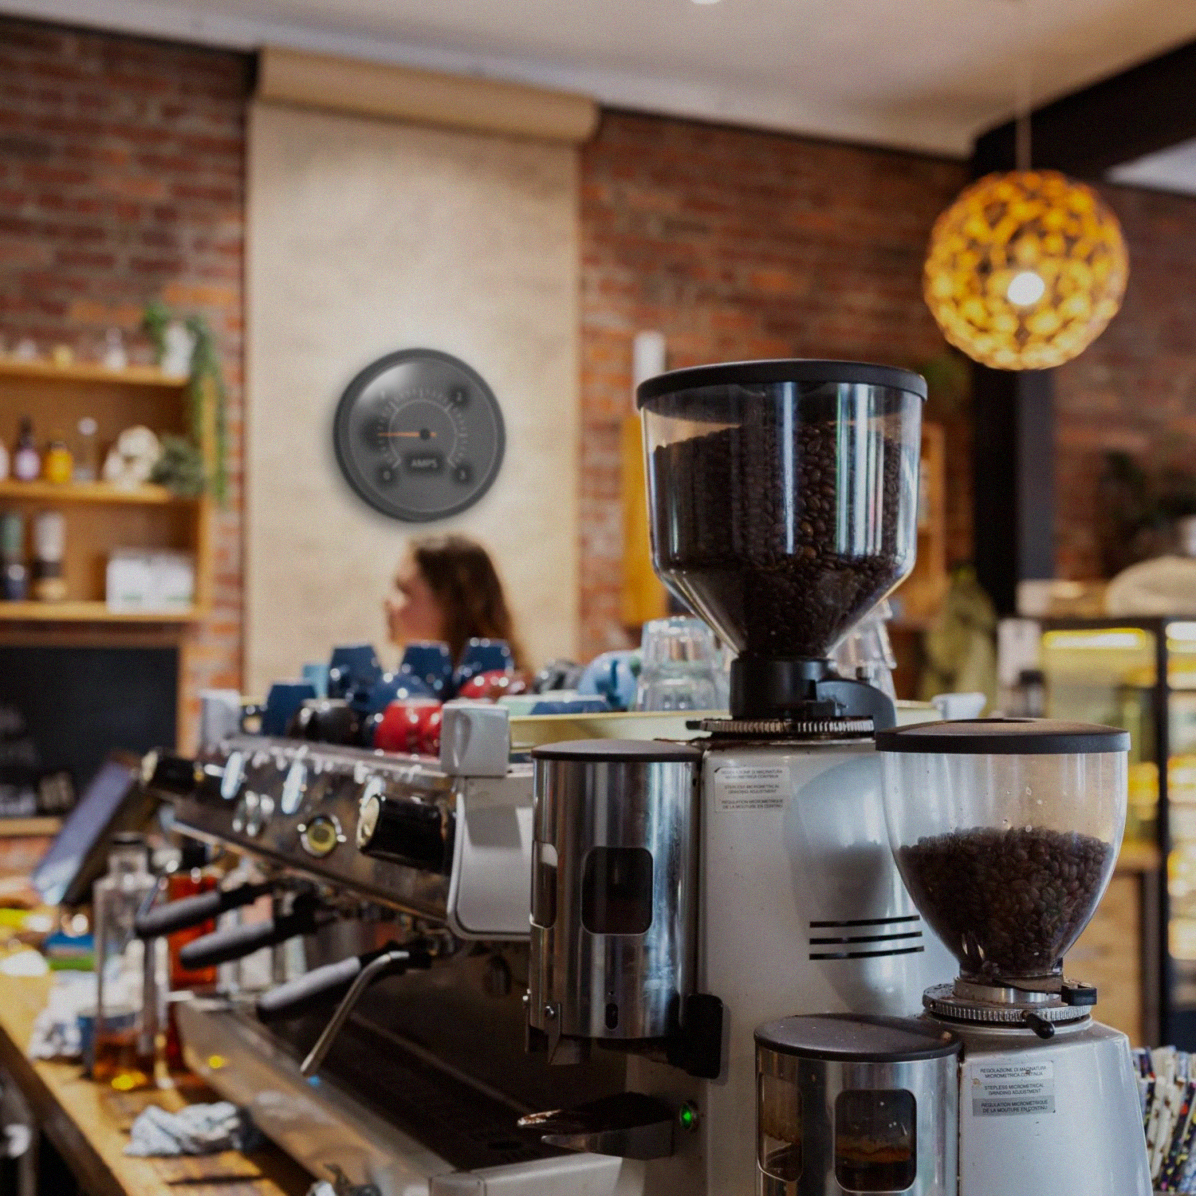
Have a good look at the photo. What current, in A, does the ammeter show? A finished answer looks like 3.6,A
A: 0.5,A
